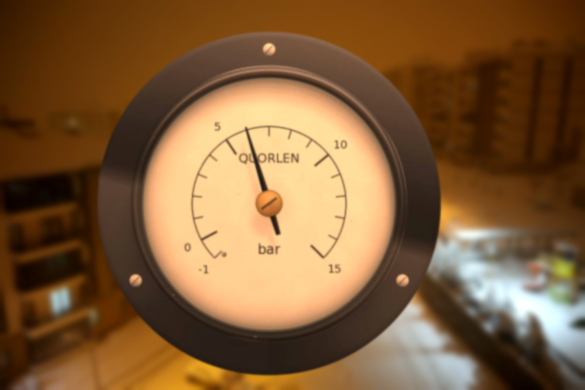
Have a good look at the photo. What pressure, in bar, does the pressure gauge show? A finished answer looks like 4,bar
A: 6,bar
